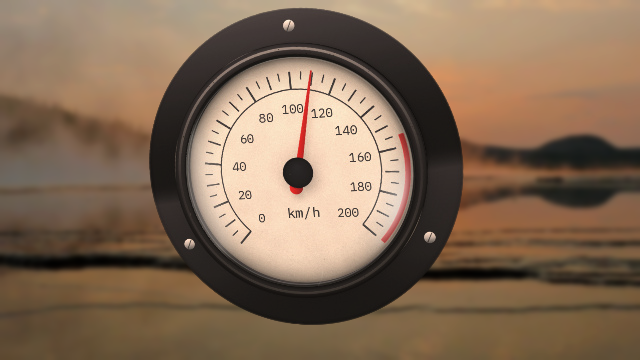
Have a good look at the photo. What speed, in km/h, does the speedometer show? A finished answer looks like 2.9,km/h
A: 110,km/h
